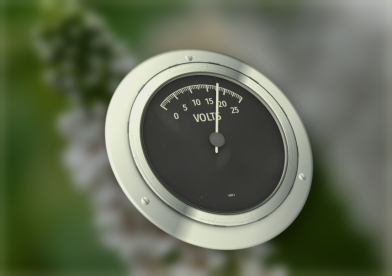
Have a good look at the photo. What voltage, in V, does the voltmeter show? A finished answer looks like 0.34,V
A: 17.5,V
